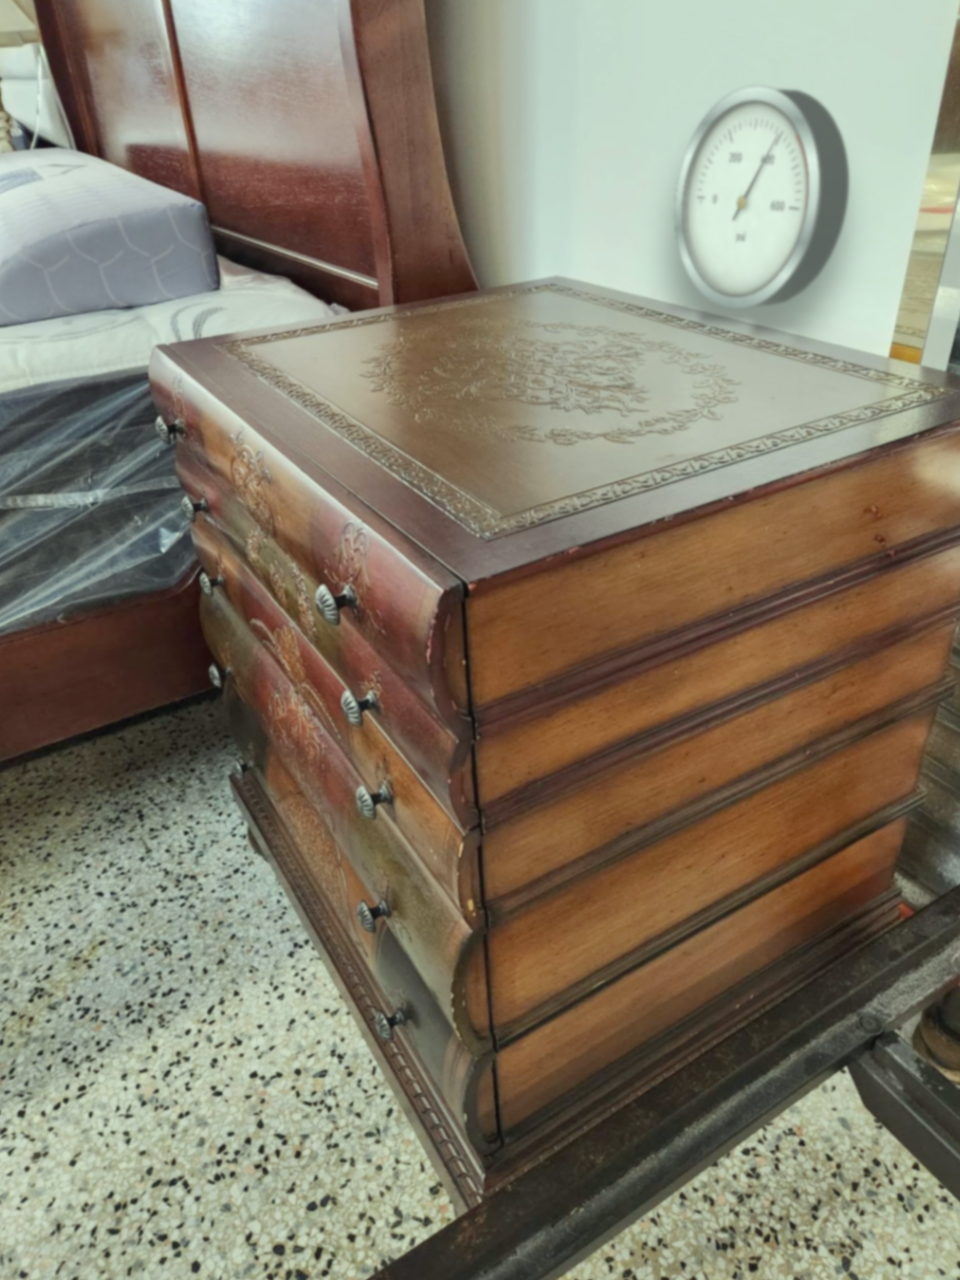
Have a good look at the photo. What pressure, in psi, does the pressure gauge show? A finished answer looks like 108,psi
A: 400,psi
